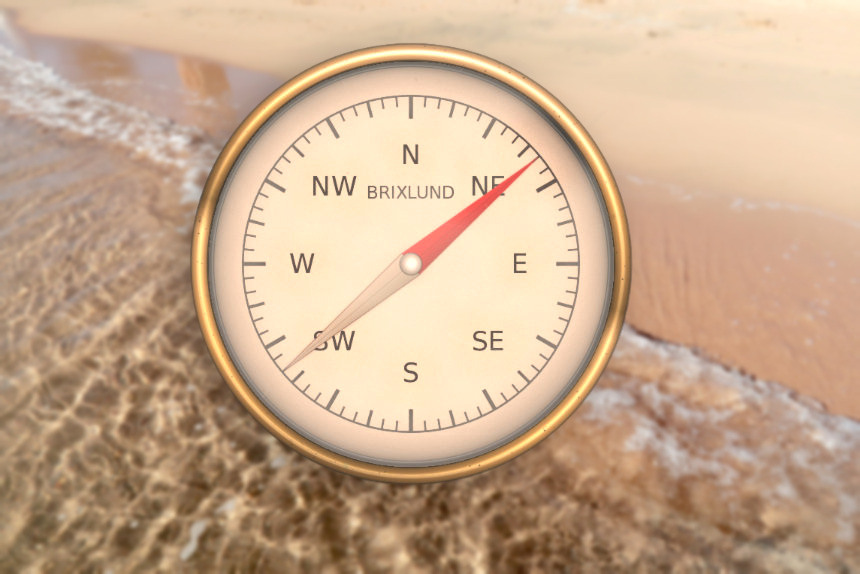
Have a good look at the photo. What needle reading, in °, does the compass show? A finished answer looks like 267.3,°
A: 50,°
